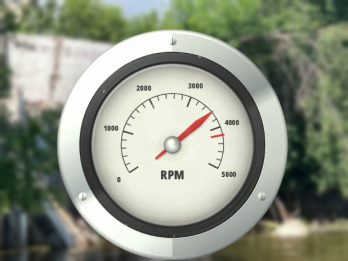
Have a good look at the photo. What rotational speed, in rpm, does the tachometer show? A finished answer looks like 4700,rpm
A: 3600,rpm
